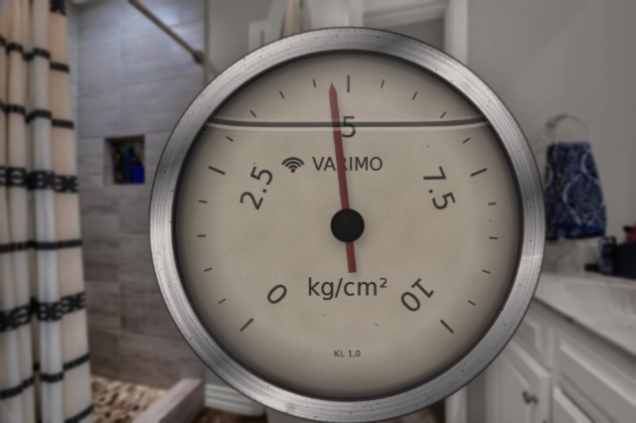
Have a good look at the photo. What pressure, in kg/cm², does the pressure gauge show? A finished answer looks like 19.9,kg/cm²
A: 4.75,kg/cm²
